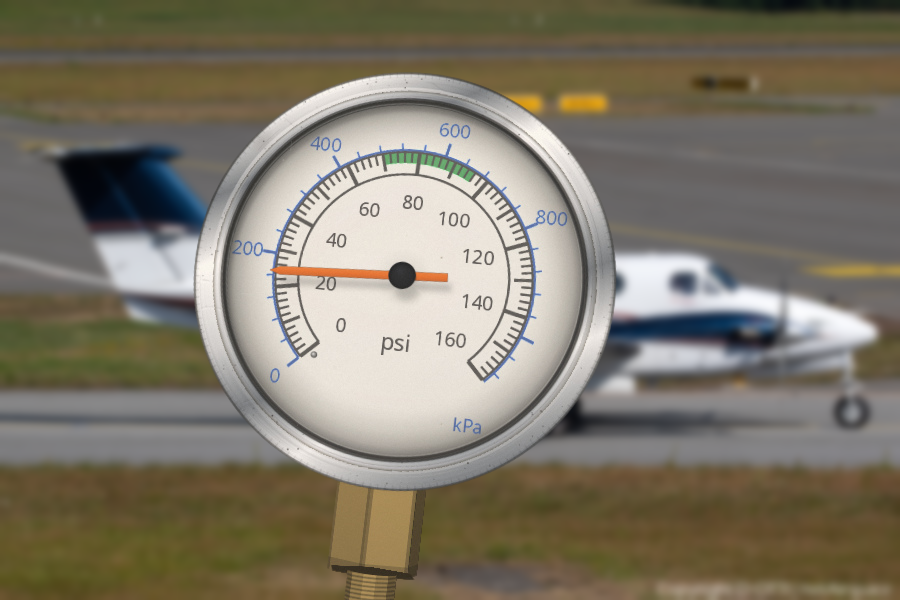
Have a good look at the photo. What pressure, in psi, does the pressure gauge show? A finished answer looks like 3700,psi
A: 24,psi
